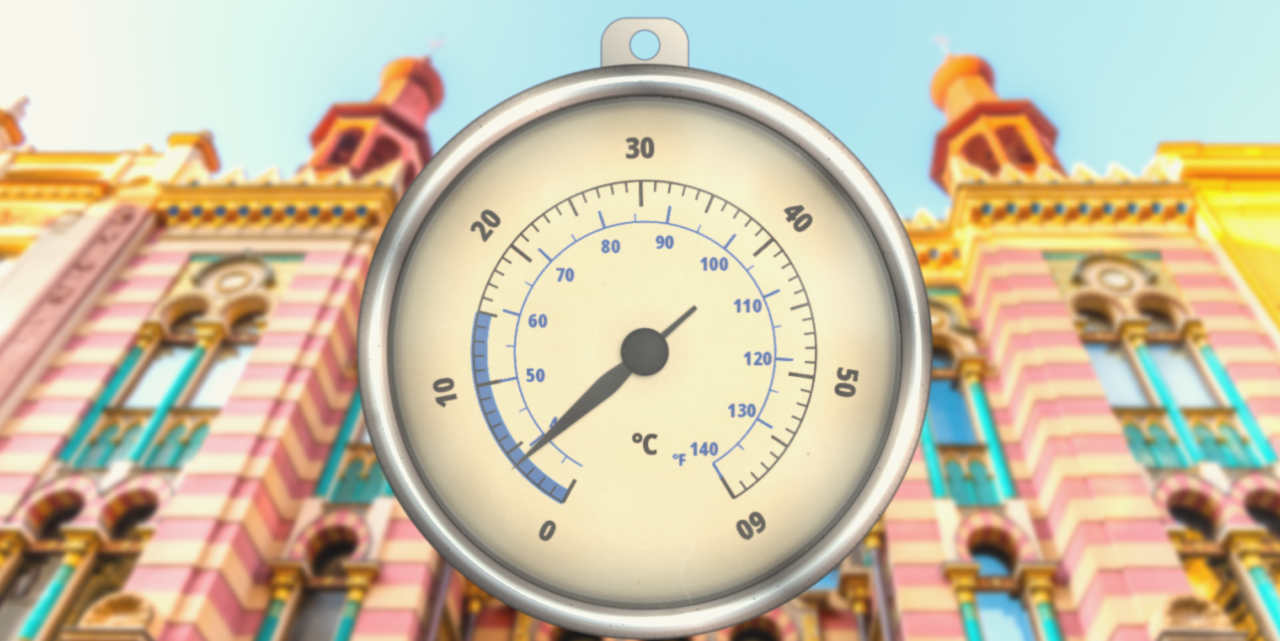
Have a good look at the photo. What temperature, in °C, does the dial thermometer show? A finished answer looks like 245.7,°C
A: 4,°C
